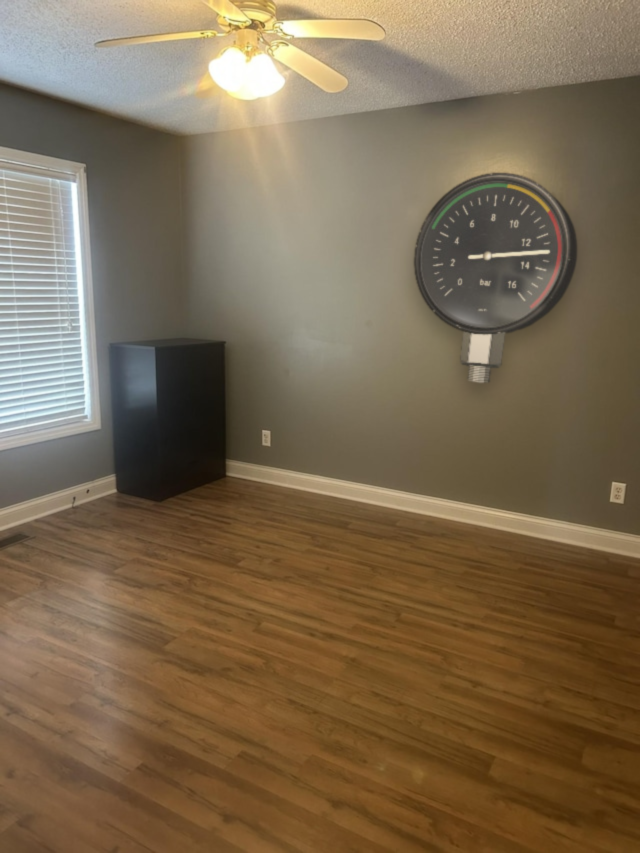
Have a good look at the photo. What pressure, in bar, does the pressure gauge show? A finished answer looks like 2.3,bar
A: 13,bar
